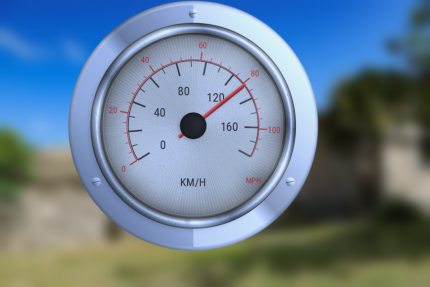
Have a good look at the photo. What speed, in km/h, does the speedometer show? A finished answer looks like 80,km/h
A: 130,km/h
